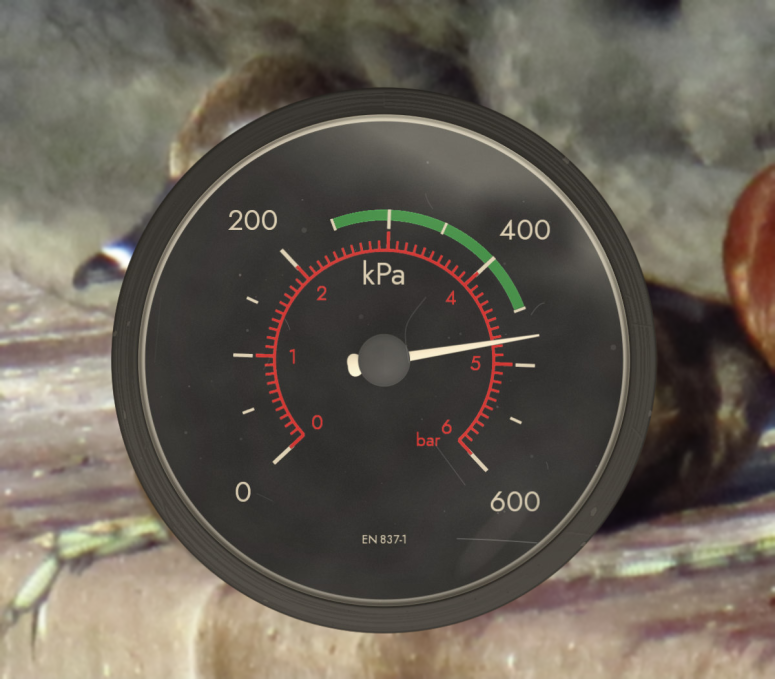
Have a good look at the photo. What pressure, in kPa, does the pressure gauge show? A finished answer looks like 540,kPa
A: 475,kPa
